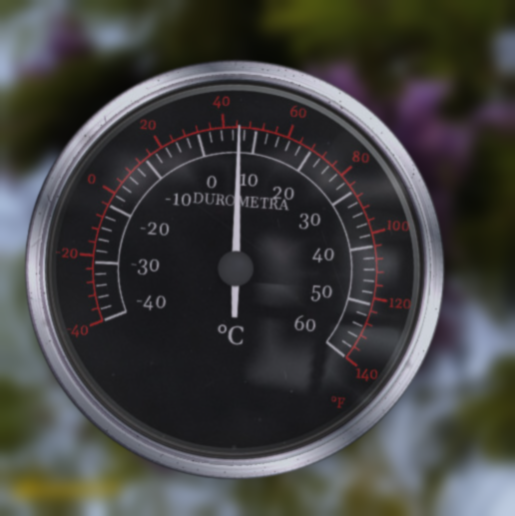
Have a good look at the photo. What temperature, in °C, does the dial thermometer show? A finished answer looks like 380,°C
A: 7,°C
